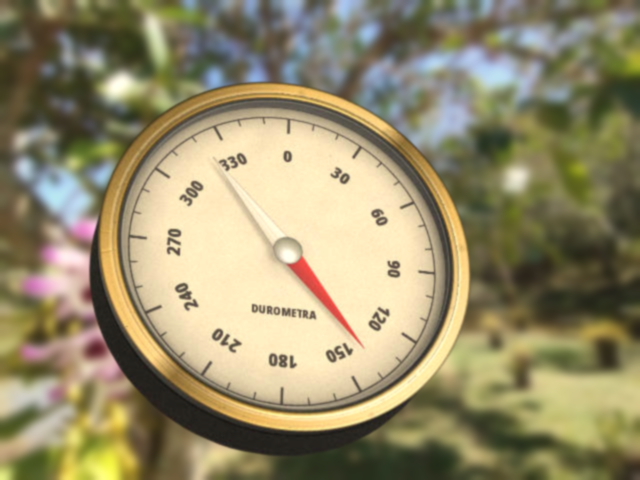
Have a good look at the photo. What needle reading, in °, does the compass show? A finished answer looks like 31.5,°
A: 140,°
